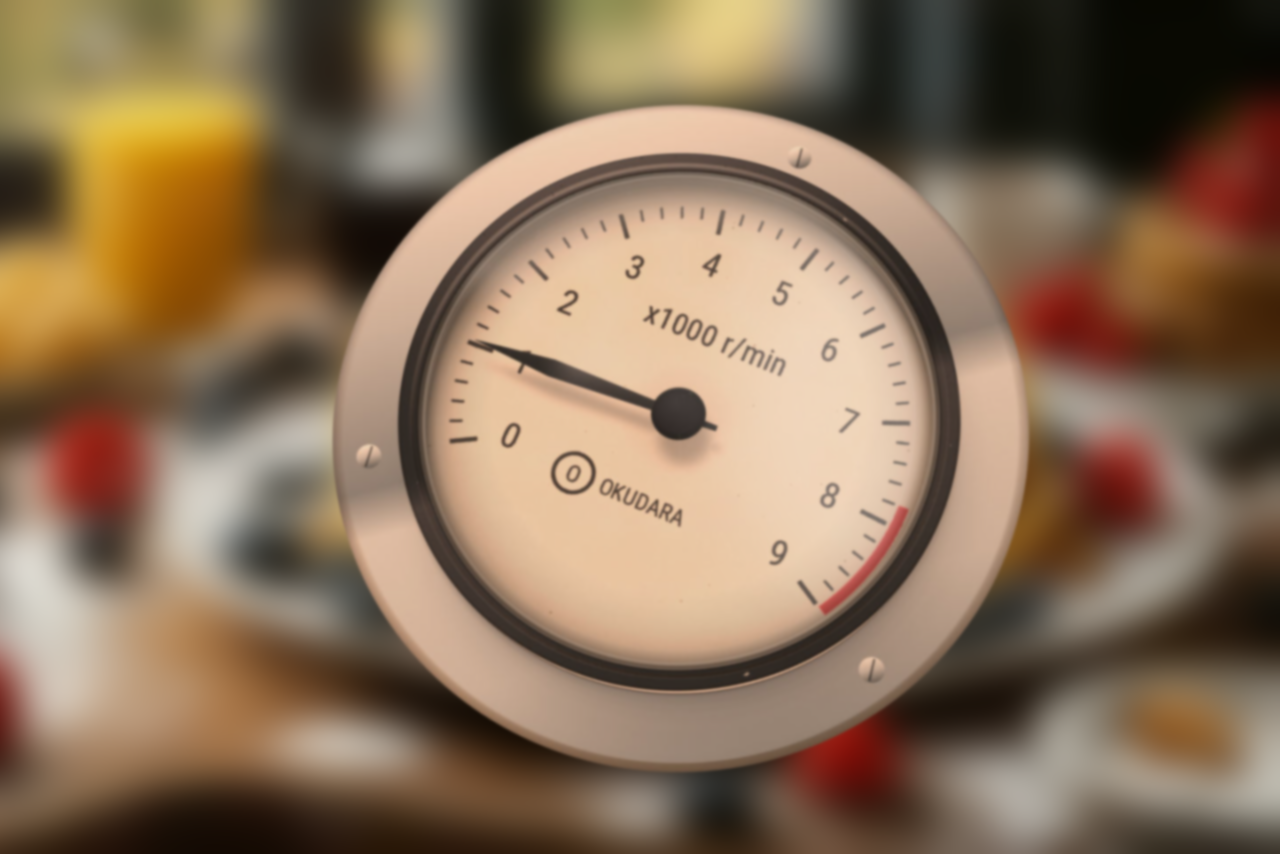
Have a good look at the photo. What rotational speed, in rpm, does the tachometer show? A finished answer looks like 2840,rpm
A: 1000,rpm
